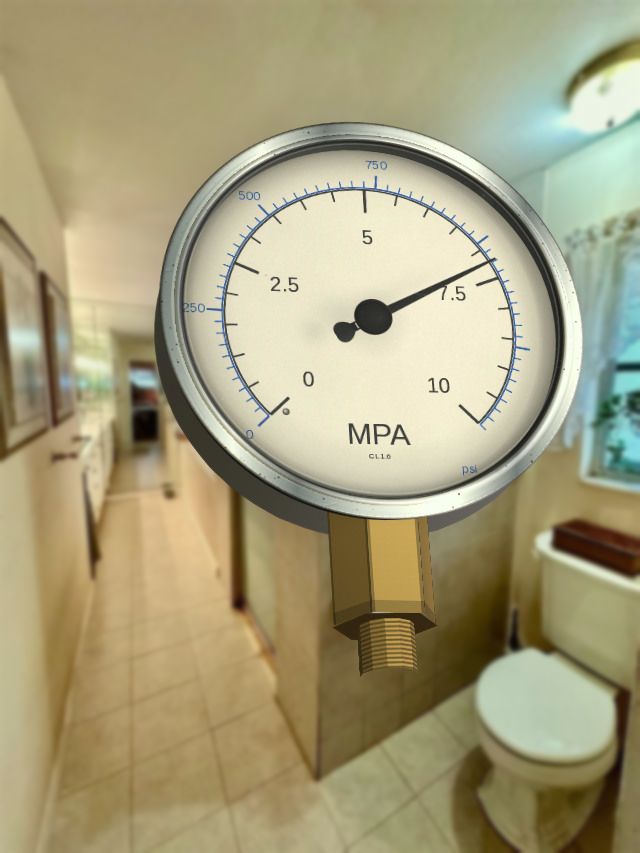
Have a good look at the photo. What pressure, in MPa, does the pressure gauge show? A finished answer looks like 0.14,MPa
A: 7.25,MPa
